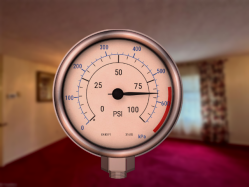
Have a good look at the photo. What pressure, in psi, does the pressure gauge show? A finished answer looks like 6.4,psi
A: 82.5,psi
